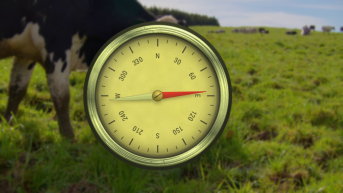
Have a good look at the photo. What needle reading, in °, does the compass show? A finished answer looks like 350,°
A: 85,°
